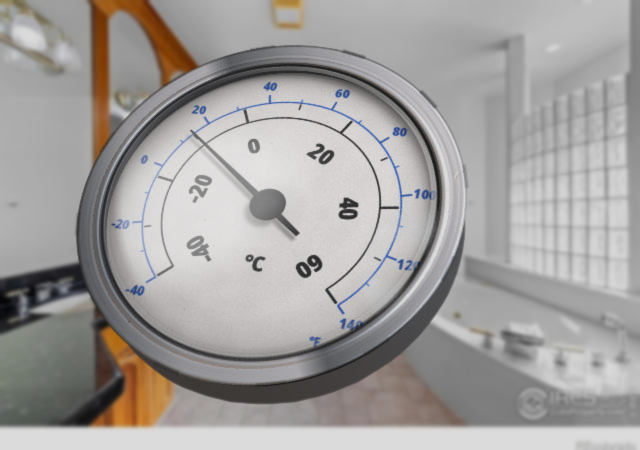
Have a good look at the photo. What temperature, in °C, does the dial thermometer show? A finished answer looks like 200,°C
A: -10,°C
